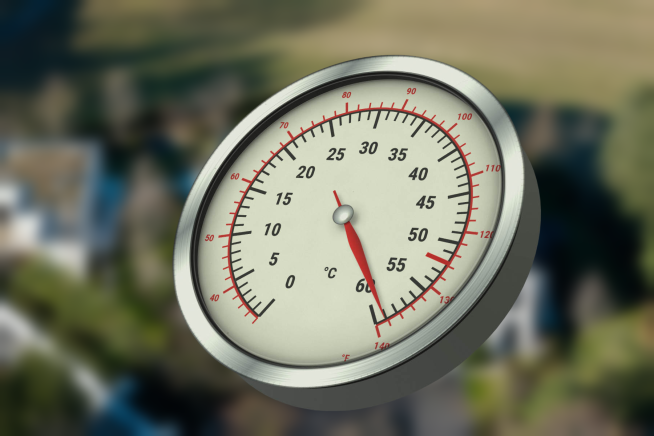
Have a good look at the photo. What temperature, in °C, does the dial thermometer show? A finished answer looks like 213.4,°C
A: 59,°C
